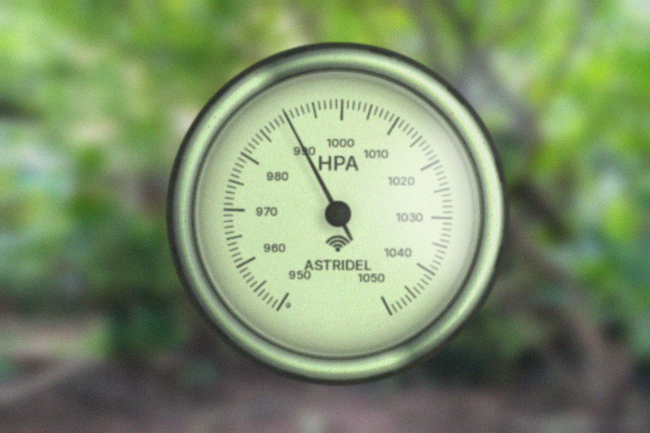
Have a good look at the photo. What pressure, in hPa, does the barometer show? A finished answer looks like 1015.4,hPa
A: 990,hPa
